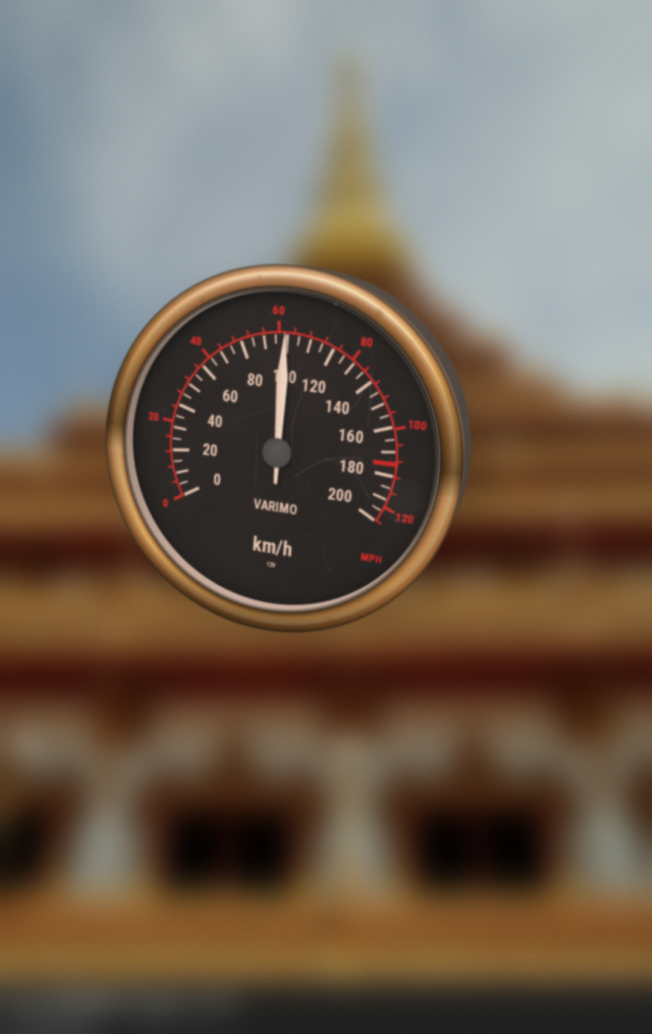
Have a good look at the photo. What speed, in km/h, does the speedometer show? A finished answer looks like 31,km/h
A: 100,km/h
